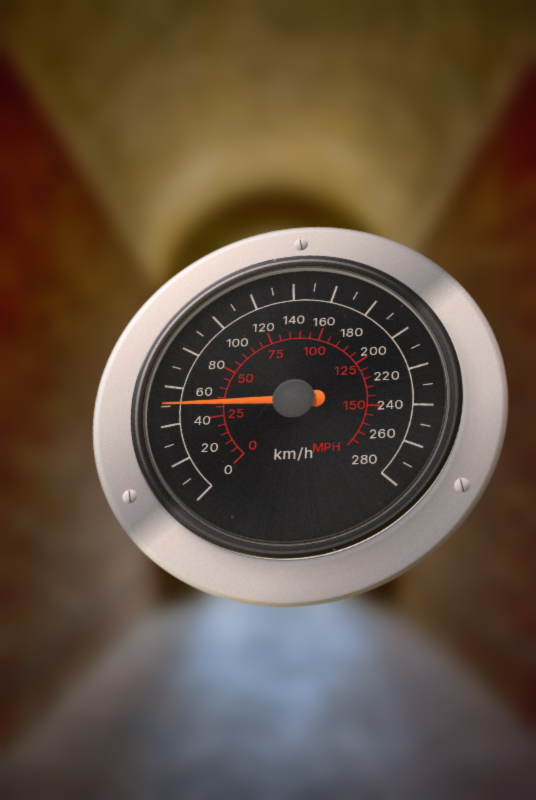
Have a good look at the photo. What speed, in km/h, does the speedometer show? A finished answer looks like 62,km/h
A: 50,km/h
